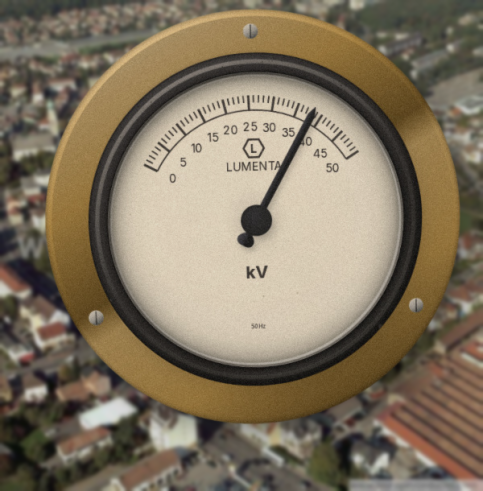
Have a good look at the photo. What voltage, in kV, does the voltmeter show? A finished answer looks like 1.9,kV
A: 38,kV
